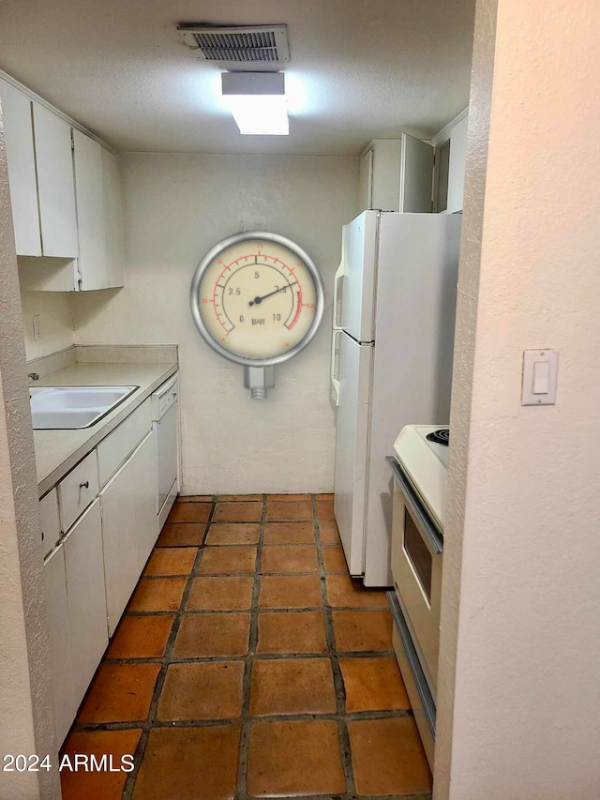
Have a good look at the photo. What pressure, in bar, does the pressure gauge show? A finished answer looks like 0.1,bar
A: 7.5,bar
